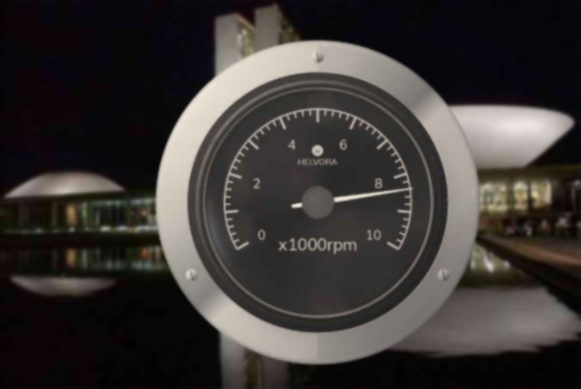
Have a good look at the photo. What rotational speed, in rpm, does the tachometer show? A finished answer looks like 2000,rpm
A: 8400,rpm
